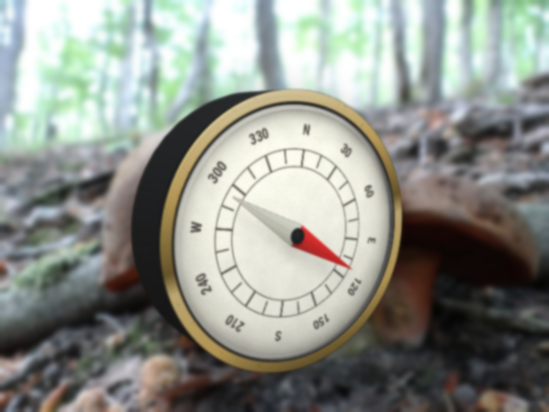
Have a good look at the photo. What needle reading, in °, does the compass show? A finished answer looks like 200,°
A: 112.5,°
